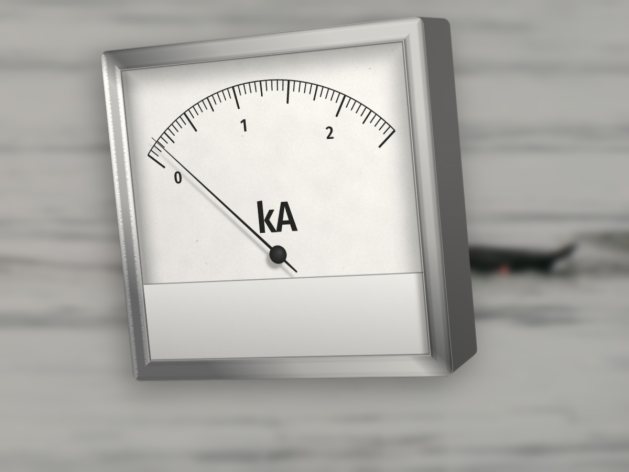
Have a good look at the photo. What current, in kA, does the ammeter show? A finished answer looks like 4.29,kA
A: 0.15,kA
